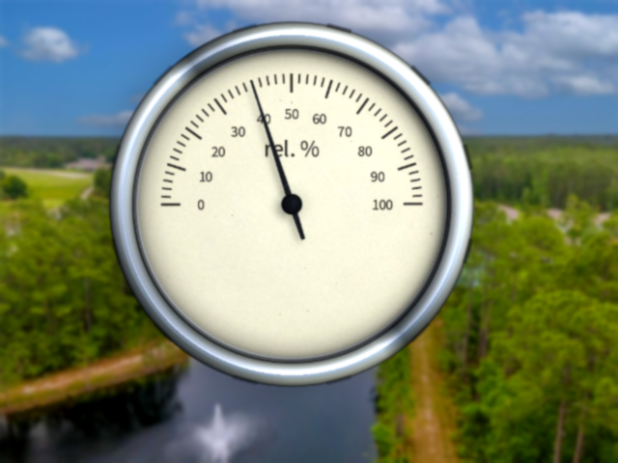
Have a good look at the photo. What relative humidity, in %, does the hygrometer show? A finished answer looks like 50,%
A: 40,%
